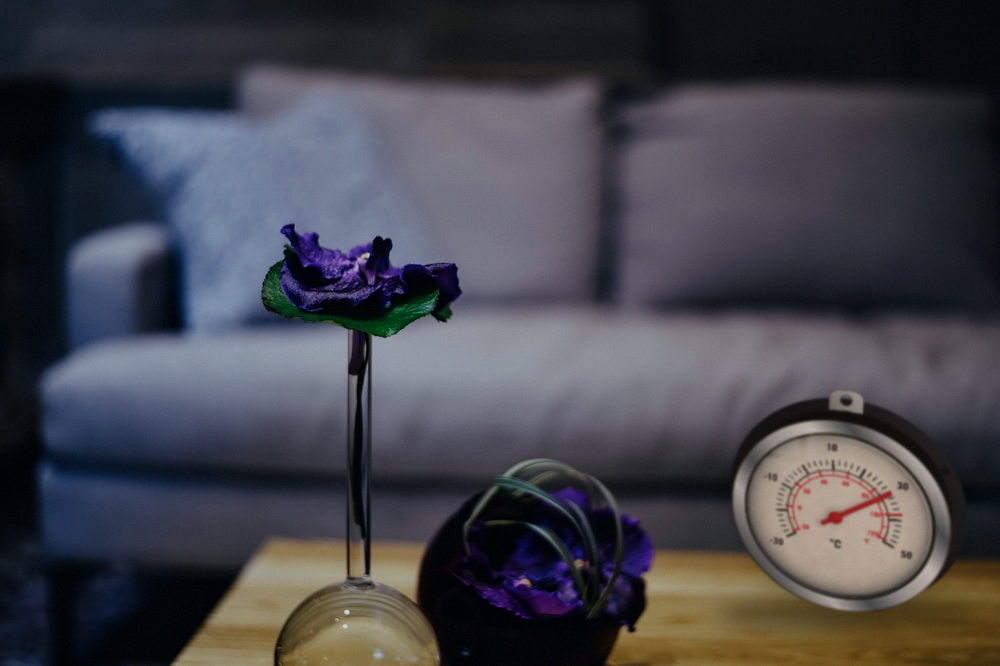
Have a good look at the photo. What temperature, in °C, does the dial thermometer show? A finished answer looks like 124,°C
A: 30,°C
